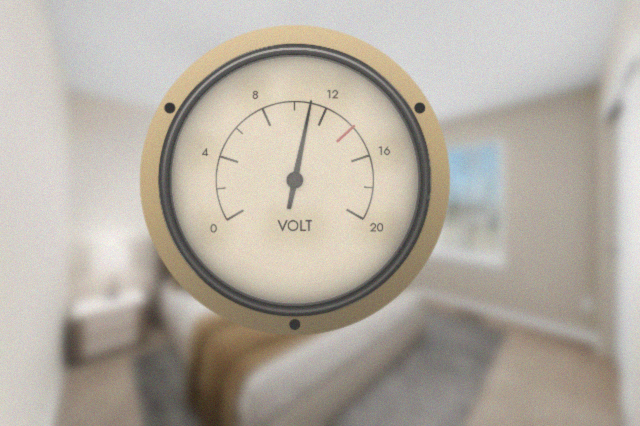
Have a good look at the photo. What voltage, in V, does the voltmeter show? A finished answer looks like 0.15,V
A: 11,V
